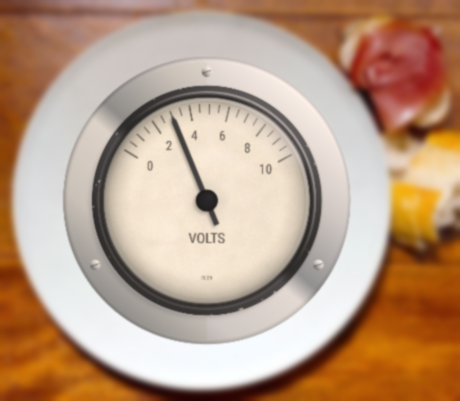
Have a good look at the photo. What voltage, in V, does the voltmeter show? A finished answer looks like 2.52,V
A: 3,V
